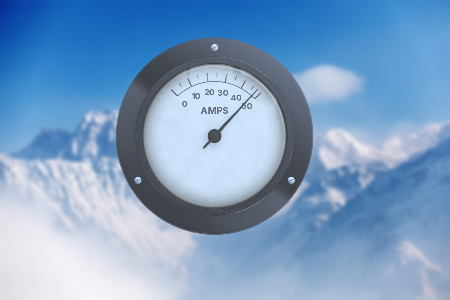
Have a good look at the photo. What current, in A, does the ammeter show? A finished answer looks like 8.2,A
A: 47.5,A
